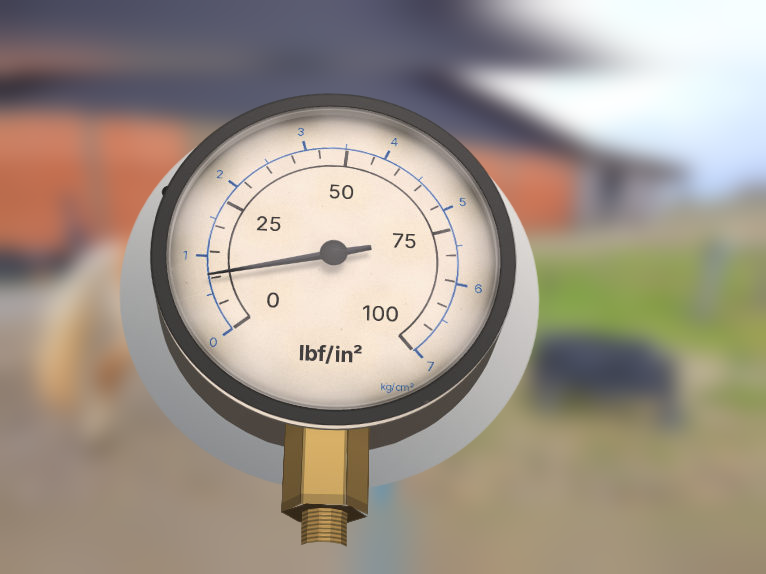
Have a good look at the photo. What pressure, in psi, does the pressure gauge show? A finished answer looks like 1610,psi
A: 10,psi
